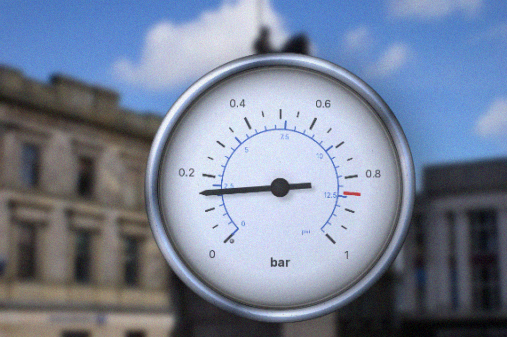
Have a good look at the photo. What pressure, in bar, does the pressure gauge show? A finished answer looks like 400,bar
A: 0.15,bar
